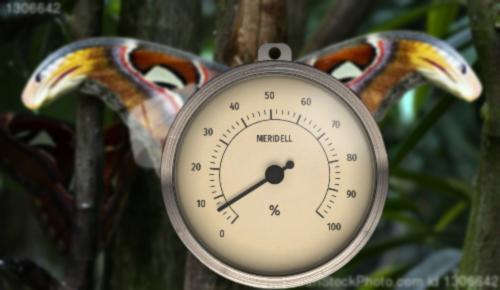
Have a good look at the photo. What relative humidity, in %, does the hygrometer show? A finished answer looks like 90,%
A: 6,%
